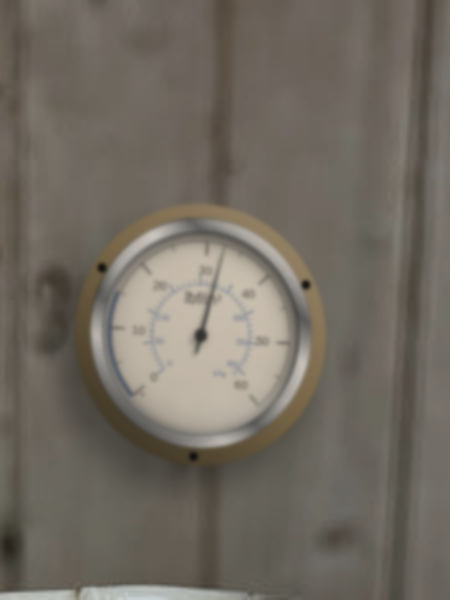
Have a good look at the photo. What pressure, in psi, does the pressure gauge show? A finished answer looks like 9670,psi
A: 32.5,psi
